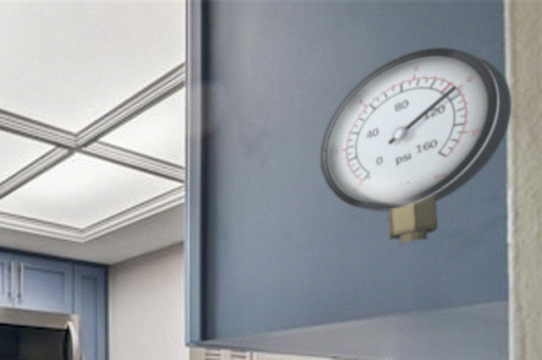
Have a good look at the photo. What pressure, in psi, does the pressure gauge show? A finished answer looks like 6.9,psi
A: 115,psi
